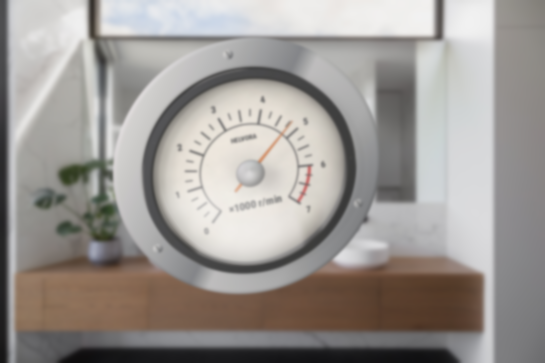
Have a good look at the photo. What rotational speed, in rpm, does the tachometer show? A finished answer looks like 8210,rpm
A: 4750,rpm
